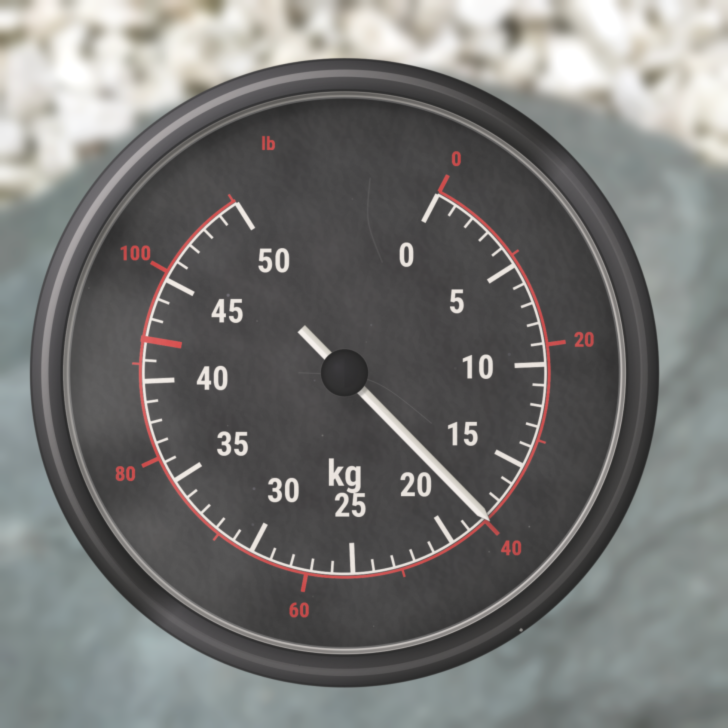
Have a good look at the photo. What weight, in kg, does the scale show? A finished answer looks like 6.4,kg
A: 18,kg
